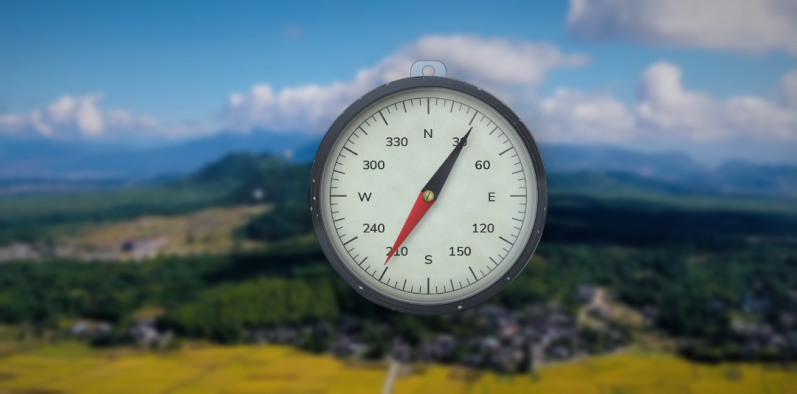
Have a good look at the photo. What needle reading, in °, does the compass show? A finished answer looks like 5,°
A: 212.5,°
